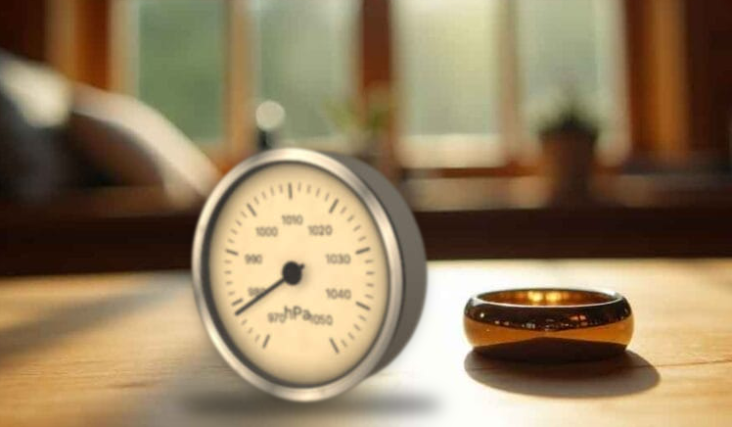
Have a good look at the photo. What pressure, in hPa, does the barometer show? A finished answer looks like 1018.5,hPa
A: 978,hPa
